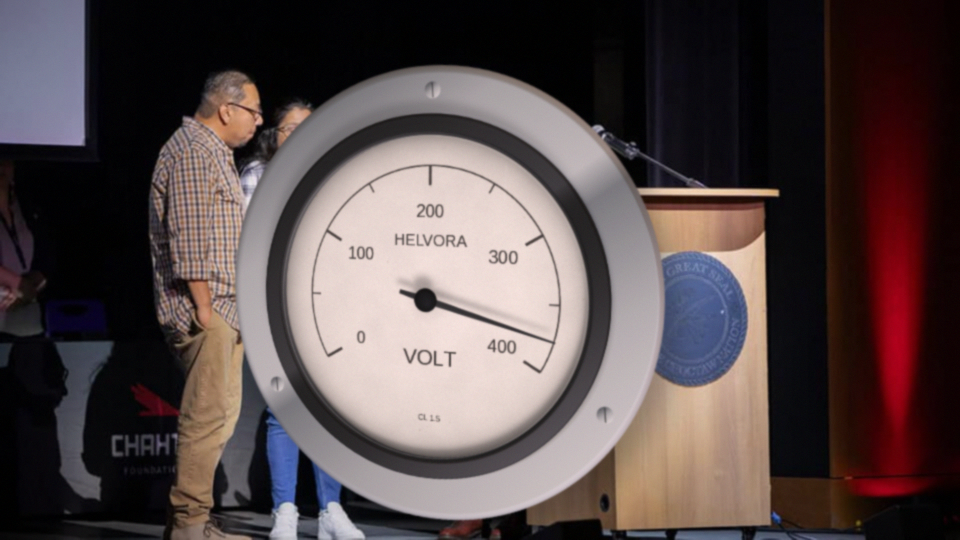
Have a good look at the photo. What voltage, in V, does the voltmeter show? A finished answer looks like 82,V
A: 375,V
